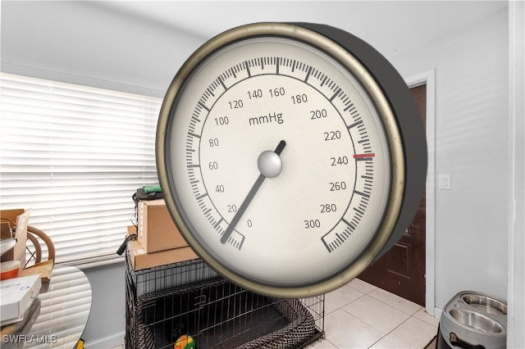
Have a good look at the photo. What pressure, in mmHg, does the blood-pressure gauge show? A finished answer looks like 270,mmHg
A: 10,mmHg
